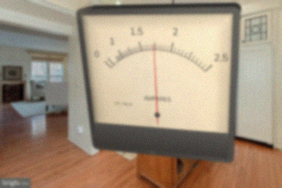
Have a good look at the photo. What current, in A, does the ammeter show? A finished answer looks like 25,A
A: 1.75,A
